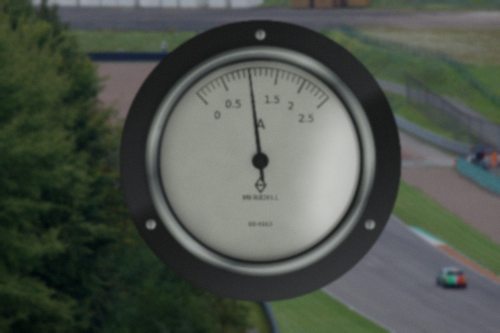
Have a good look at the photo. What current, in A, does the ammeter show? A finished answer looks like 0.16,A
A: 1,A
